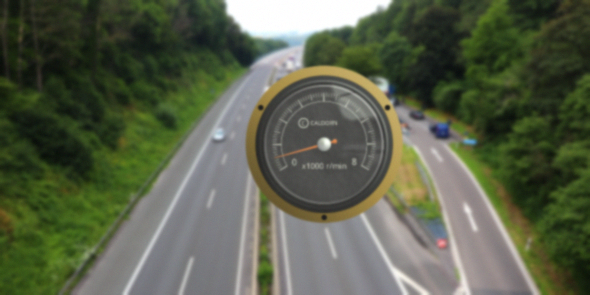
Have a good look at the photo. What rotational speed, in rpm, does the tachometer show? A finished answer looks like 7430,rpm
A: 500,rpm
